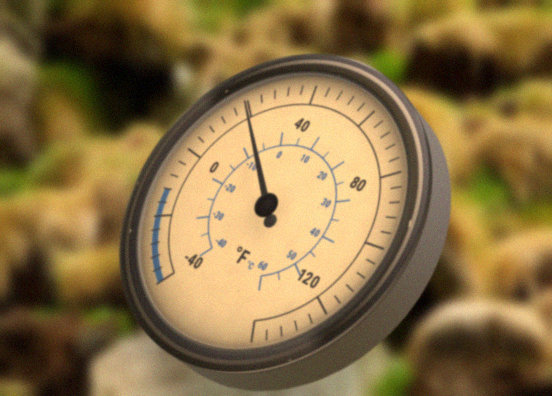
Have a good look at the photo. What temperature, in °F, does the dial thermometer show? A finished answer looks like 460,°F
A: 20,°F
